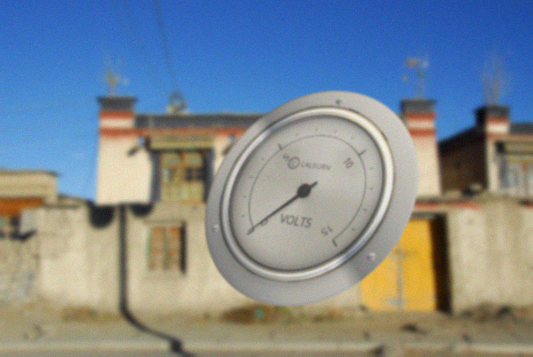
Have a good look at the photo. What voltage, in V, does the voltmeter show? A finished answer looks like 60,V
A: 0,V
